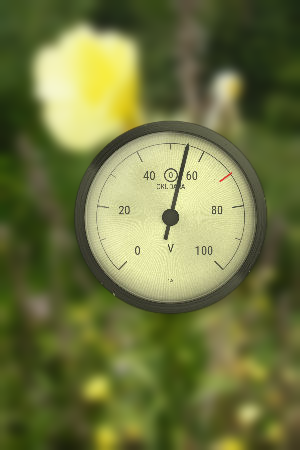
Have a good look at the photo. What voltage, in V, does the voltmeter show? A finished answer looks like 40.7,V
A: 55,V
